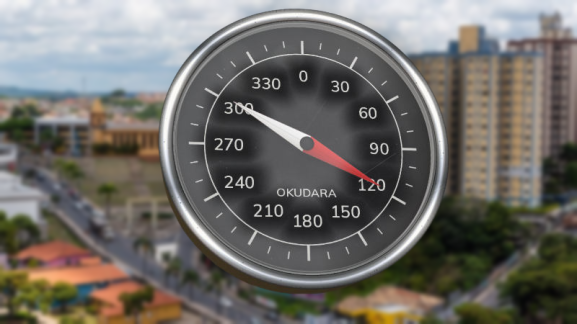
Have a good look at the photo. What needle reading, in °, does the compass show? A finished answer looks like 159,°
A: 120,°
